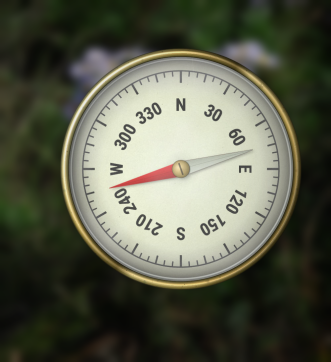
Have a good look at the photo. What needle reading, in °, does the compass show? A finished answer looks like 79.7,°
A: 255,°
